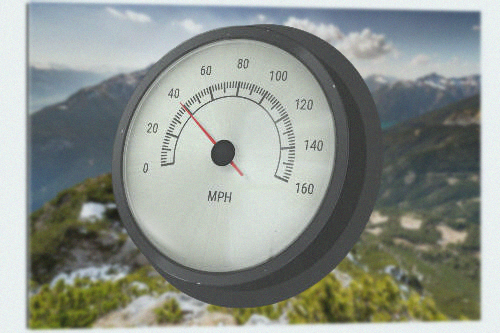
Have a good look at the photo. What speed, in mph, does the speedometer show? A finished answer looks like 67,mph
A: 40,mph
